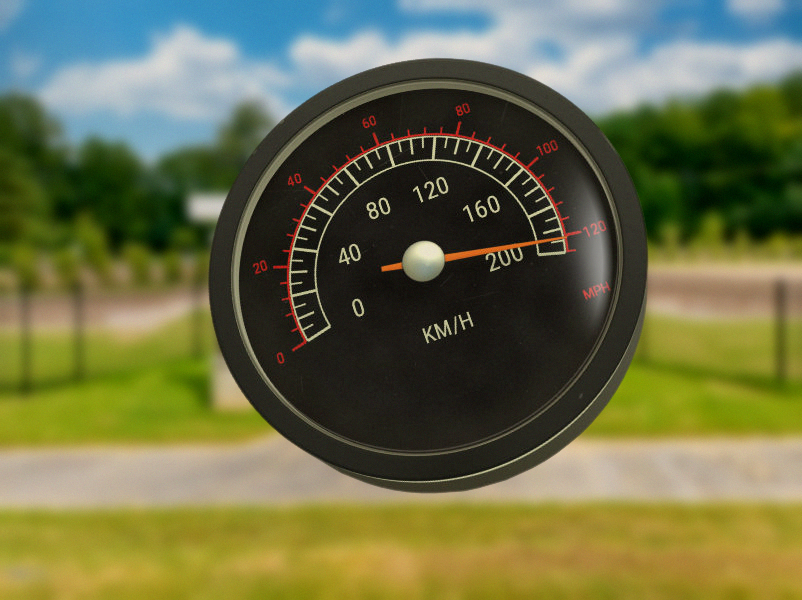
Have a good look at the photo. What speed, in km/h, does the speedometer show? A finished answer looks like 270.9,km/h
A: 195,km/h
